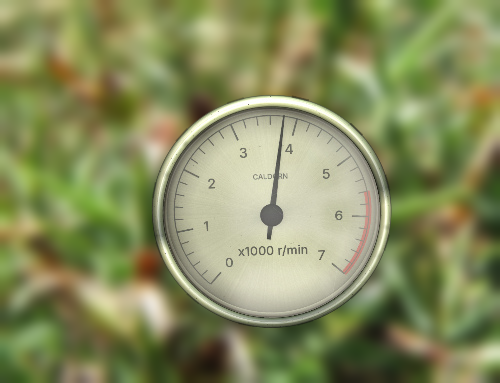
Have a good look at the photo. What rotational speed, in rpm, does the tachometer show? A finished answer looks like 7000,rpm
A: 3800,rpm
